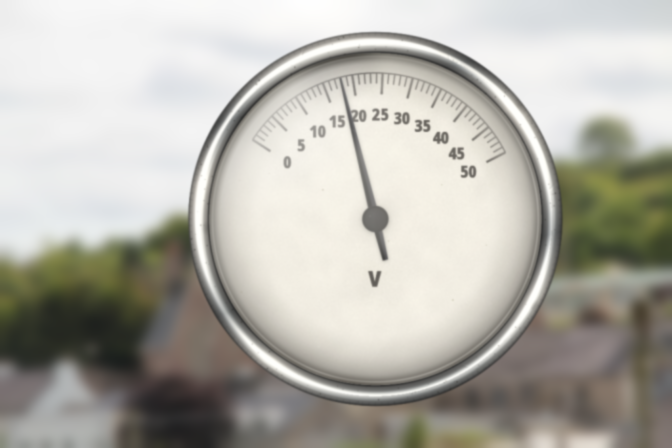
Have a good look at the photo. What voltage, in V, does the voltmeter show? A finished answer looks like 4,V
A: 18,V
